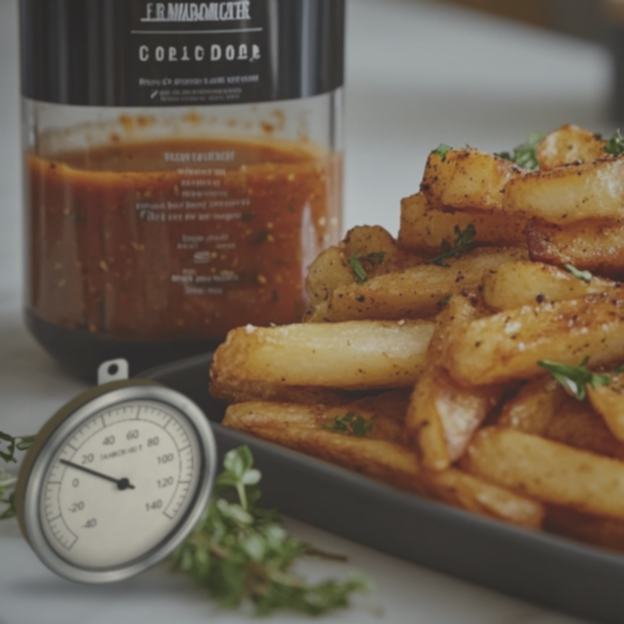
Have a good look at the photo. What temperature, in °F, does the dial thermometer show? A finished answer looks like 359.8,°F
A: 12,°F
